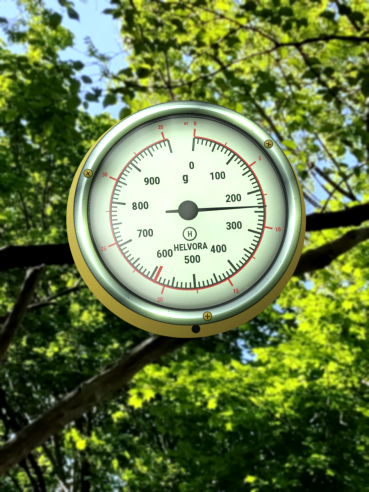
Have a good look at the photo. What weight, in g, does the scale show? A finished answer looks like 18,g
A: 240,g
